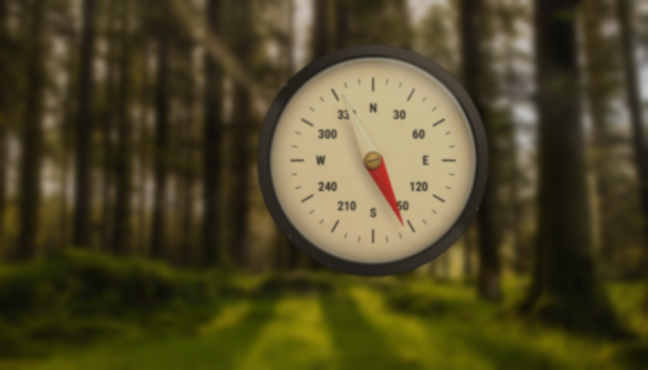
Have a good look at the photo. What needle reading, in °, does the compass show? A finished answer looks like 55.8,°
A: 155,°
